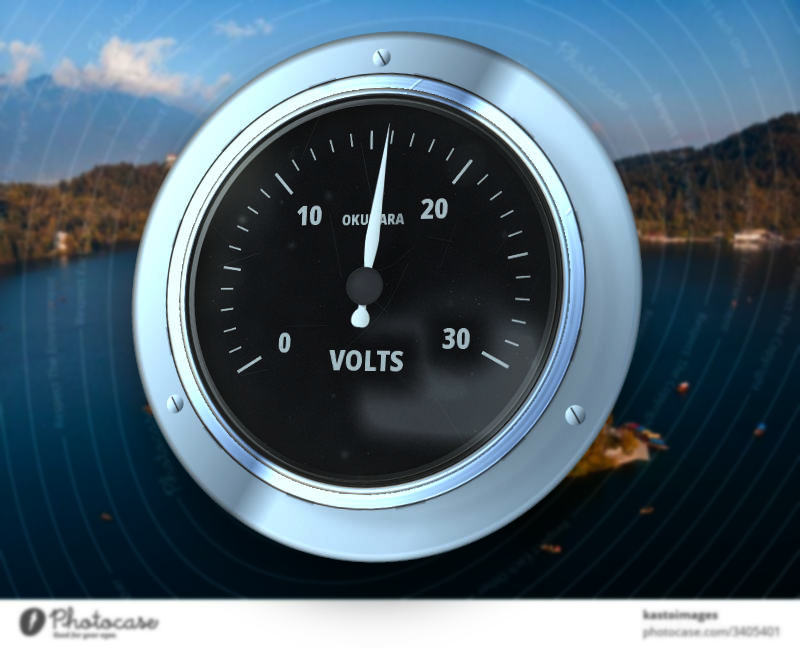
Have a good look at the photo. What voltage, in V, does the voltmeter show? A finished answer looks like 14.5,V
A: 16,V
